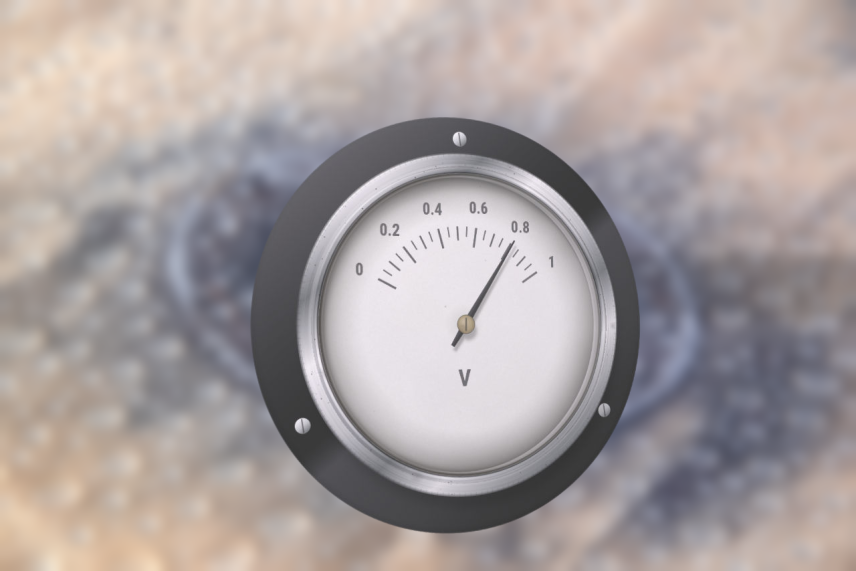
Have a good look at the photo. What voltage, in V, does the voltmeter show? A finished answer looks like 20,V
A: 0.8,V
